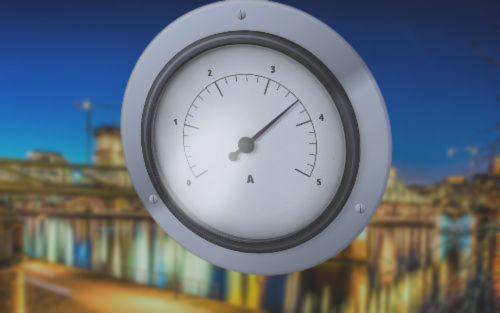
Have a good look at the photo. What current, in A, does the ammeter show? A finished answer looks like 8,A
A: 3.6,A
